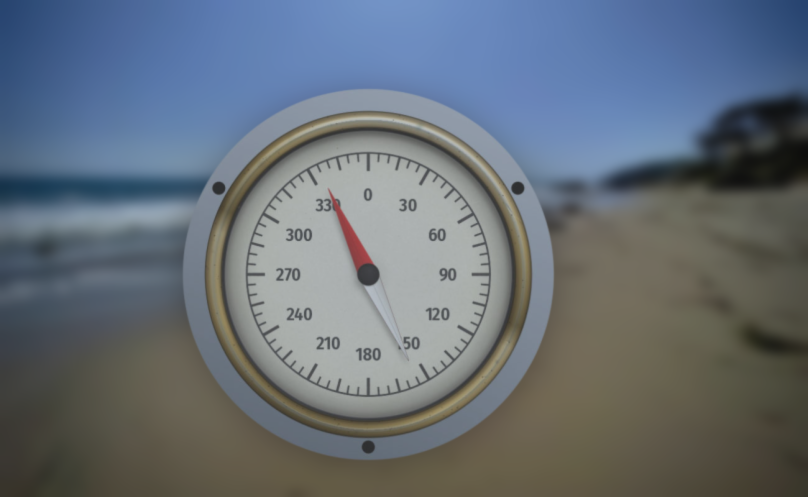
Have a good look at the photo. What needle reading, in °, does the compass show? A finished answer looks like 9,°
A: 335,°
